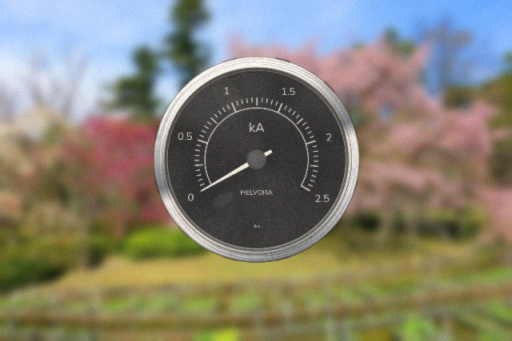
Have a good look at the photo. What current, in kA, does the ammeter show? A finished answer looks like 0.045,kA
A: 0,kA
